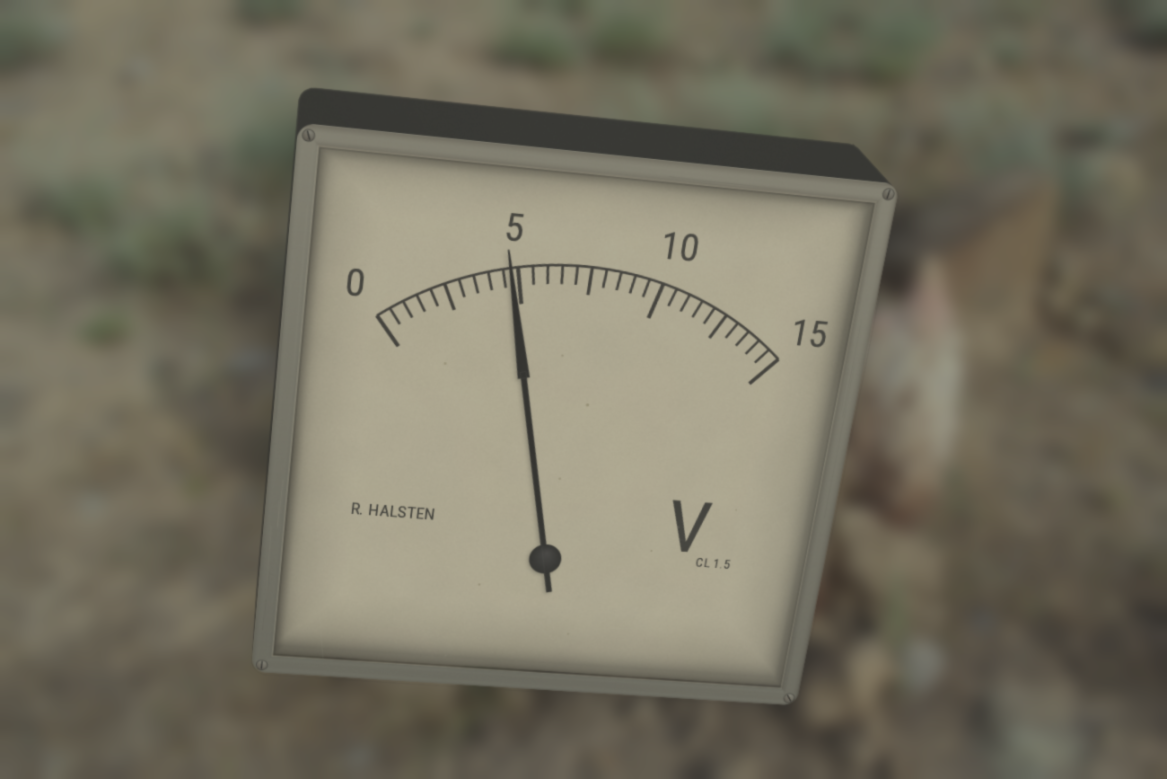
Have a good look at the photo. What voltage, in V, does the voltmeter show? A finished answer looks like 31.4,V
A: 4.75,V
